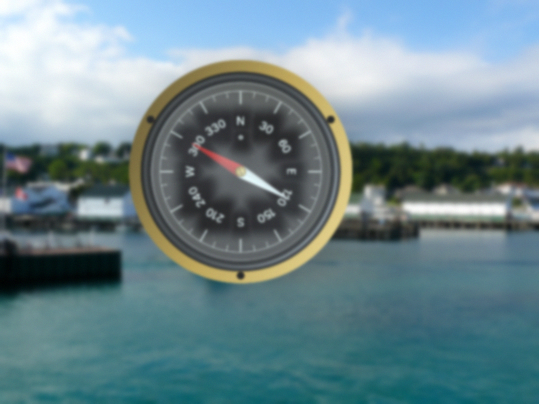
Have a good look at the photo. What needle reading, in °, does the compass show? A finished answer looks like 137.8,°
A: 300,°
